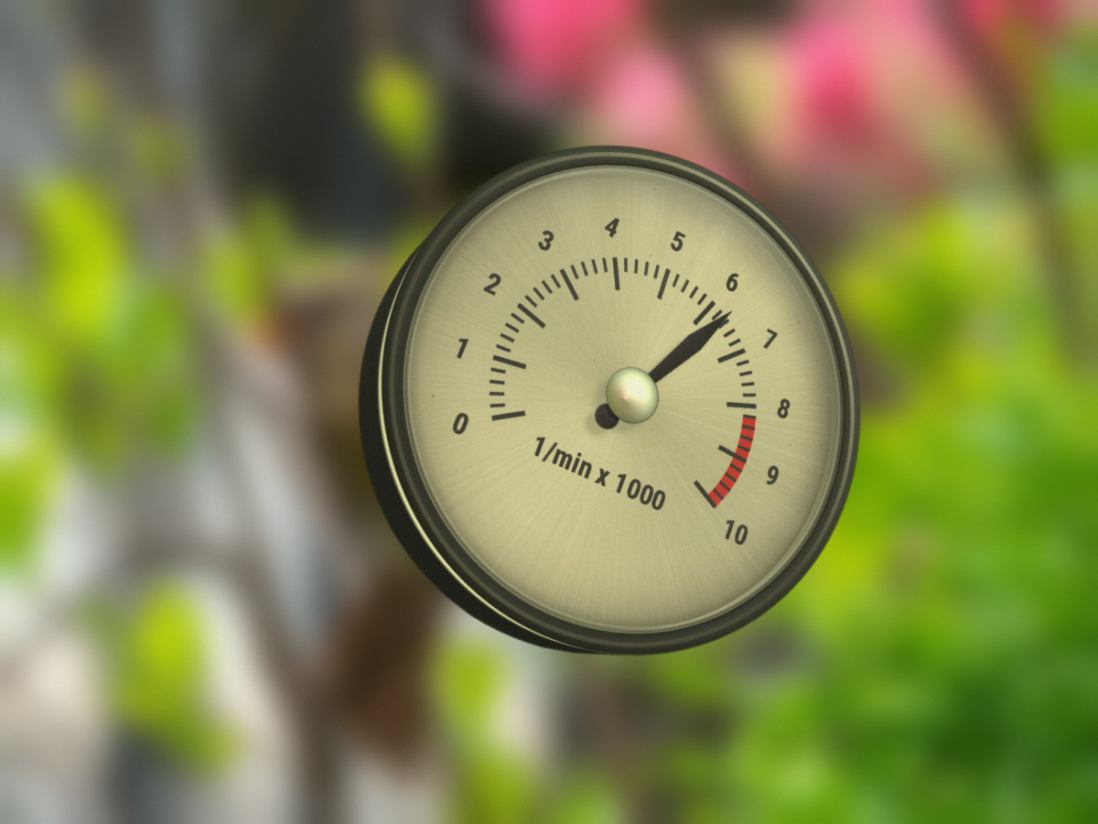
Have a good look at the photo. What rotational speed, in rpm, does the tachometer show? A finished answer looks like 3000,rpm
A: 6300,rpm
